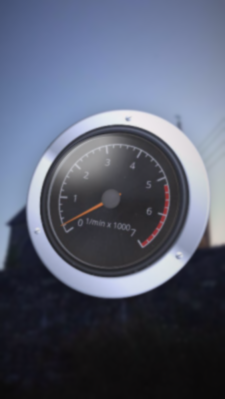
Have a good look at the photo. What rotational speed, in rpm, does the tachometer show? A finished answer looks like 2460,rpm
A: 200,rpm
